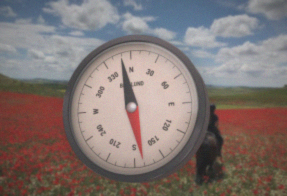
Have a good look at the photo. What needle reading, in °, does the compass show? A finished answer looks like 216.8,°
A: 170,°
